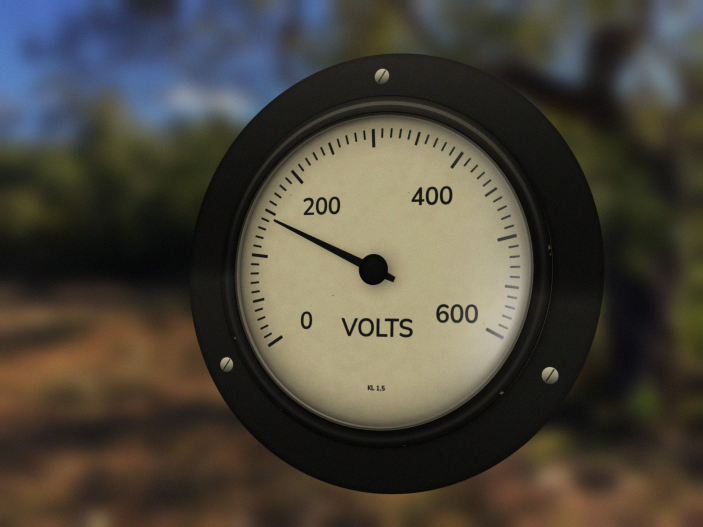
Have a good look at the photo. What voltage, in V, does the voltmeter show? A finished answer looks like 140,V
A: 145,V
